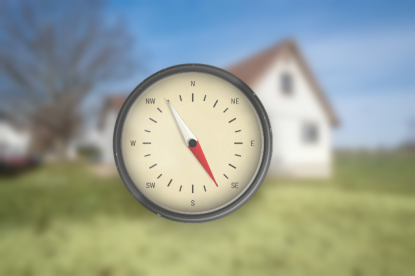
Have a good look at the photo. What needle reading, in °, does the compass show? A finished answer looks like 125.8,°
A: 150,°
